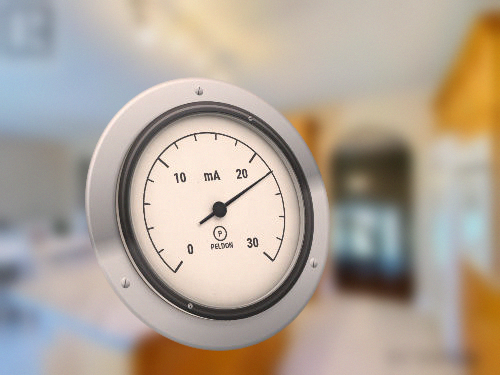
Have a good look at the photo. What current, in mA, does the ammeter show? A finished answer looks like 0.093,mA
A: 22,mA
